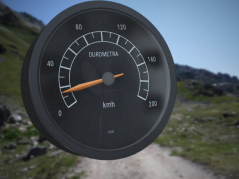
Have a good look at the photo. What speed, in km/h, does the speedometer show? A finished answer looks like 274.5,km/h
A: 15,km/h
